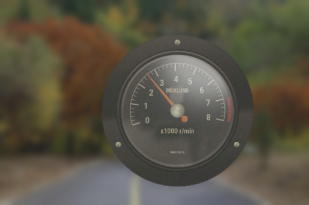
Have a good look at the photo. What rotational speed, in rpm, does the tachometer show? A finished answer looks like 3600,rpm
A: 2600,rpm
